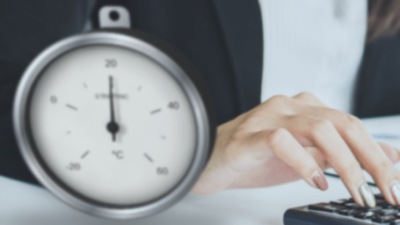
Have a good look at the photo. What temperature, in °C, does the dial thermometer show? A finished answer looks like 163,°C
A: 20,°C
